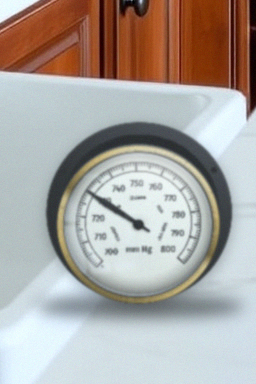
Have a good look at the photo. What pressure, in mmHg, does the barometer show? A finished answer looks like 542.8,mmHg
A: 730,mmHg
